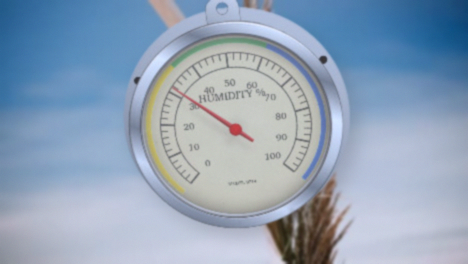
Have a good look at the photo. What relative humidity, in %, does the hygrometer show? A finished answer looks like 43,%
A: 32,%
